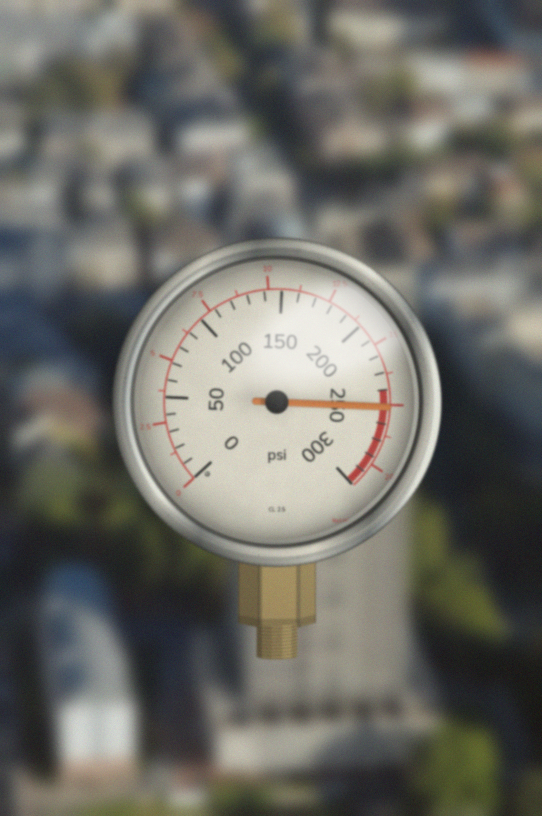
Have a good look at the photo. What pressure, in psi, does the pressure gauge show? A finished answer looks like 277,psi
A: 250,psi
